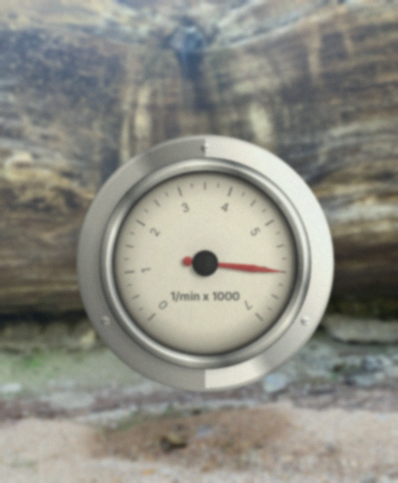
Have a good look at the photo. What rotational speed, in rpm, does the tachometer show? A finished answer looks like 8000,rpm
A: 6000,rpm
